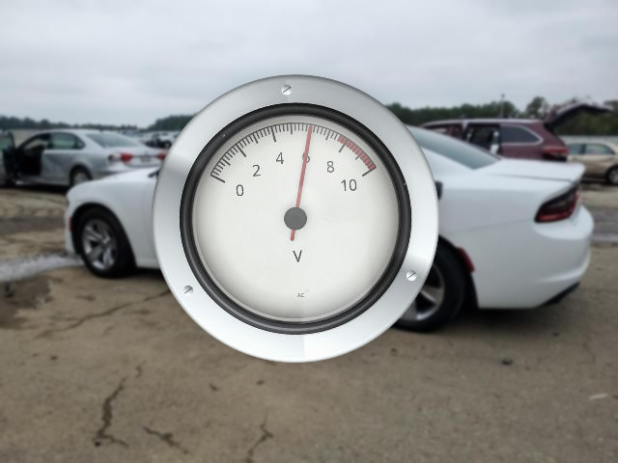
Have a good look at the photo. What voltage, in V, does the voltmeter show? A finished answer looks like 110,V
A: 6,V
